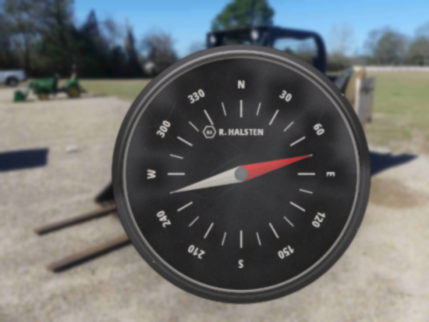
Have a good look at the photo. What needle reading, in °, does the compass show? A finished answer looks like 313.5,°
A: 75,°
